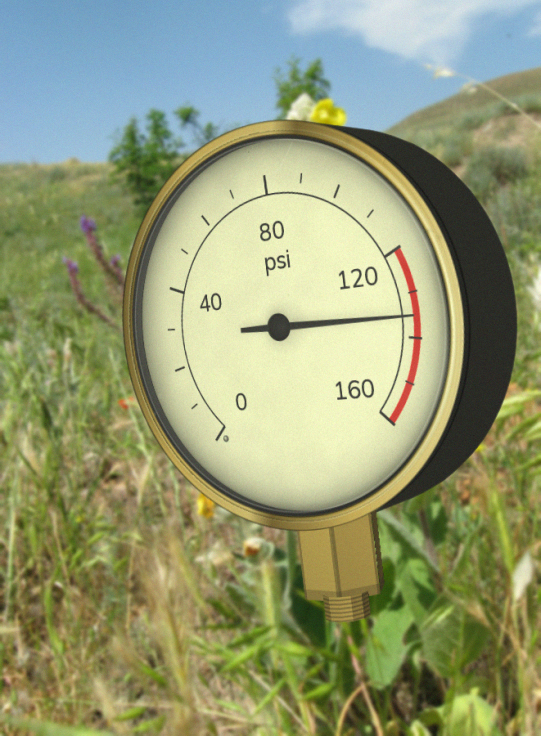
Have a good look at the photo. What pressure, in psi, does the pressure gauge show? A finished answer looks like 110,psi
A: 135,psi
